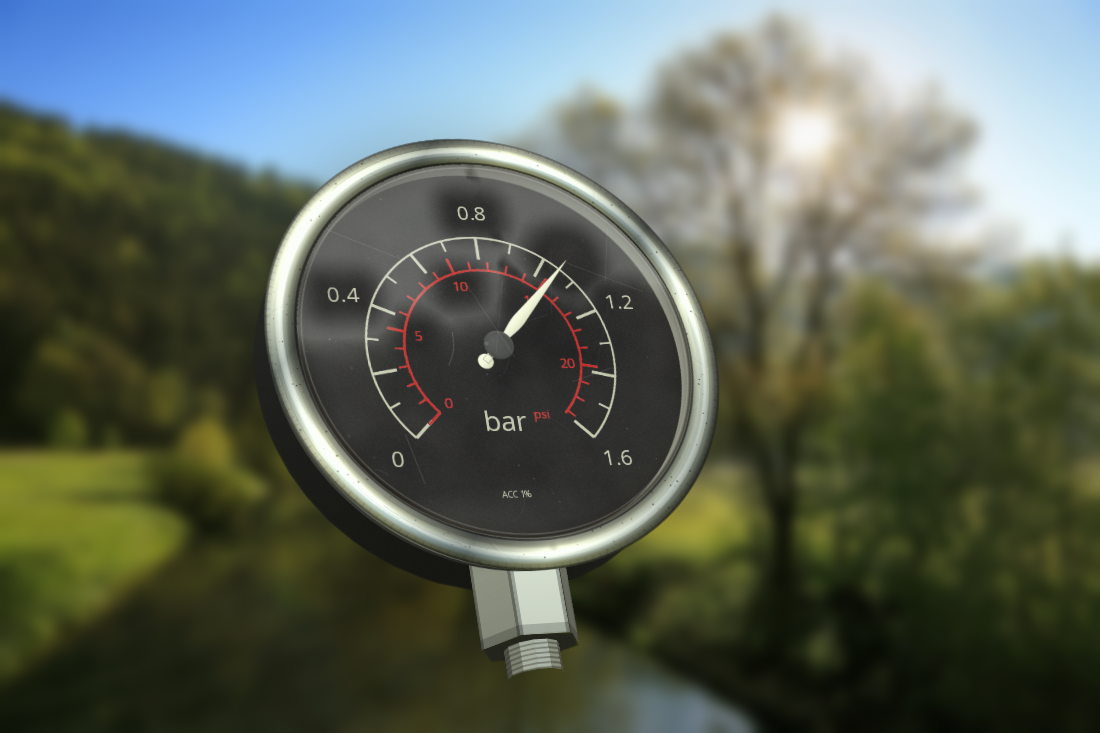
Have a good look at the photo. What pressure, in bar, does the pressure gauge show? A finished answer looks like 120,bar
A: 1.05,bar
